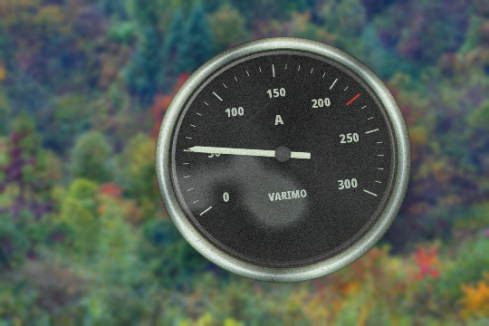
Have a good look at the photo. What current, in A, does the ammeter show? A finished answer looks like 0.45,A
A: 50,A
